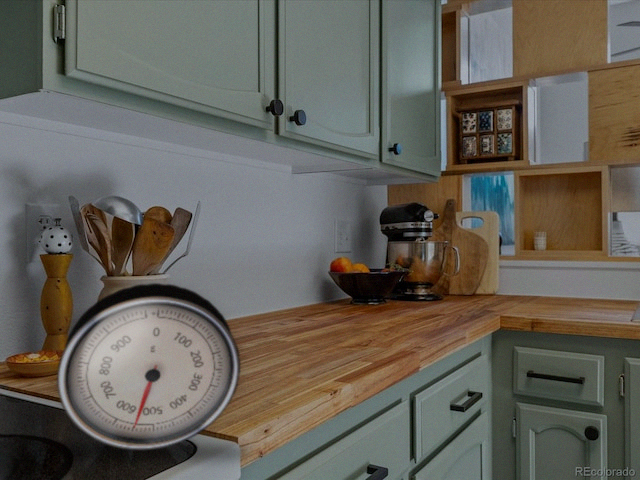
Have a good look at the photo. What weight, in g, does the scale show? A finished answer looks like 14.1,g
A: 550,g
